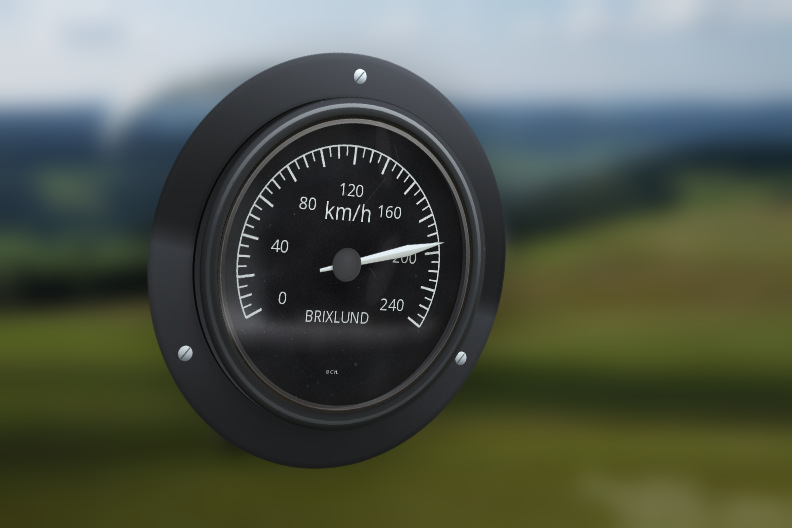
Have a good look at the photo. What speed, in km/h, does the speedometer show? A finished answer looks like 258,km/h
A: 195,km/h
